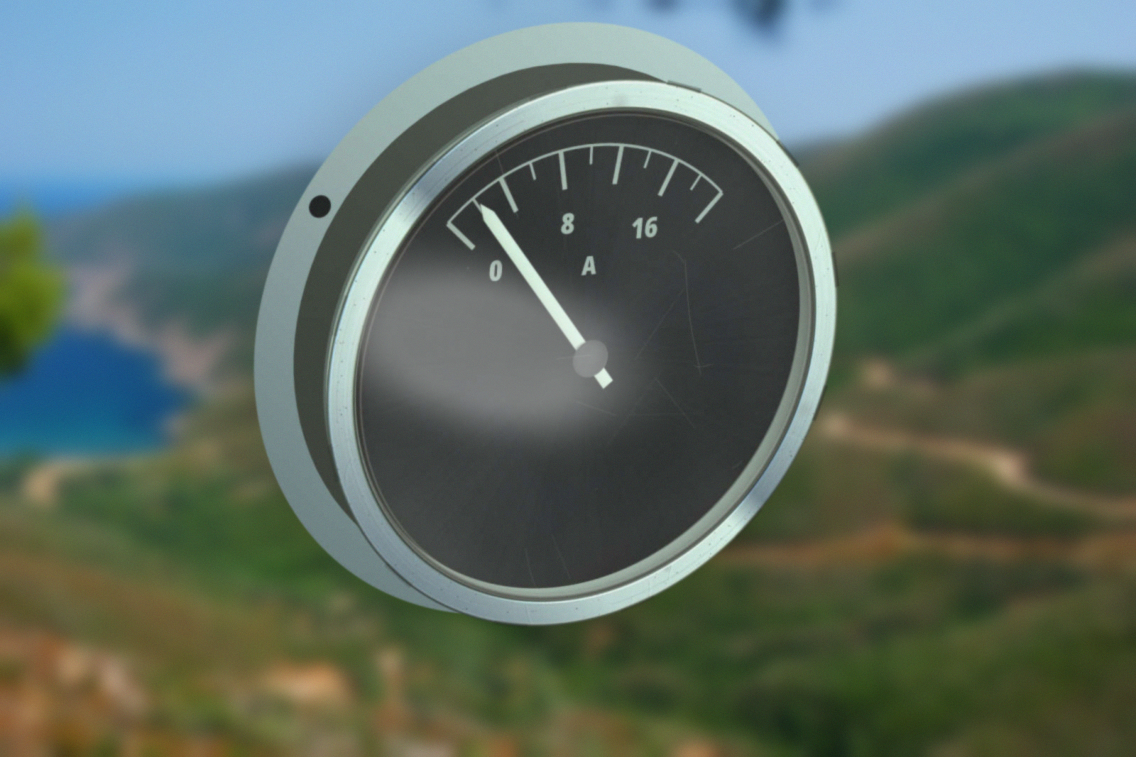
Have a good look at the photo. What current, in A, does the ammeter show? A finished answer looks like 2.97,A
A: 2,A
